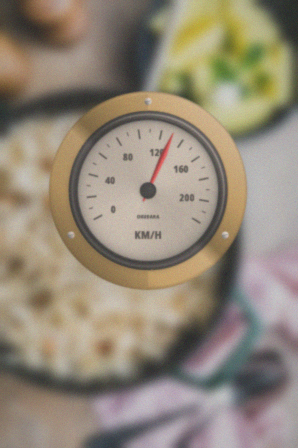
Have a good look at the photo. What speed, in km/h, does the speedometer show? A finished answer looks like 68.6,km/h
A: 130,km/h
